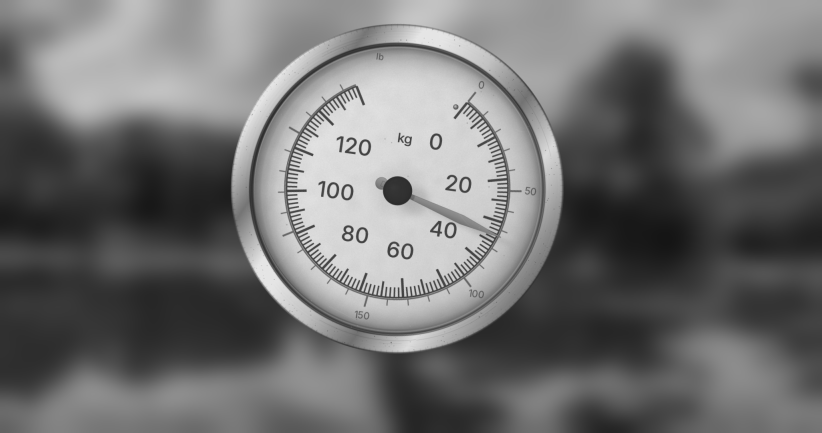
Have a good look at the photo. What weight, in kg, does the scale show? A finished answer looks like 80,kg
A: 33,kg
